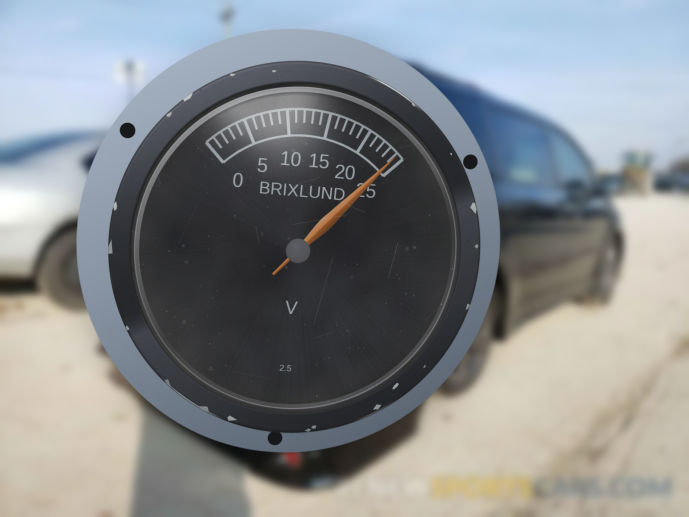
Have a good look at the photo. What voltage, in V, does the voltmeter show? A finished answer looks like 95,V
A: 24,V
